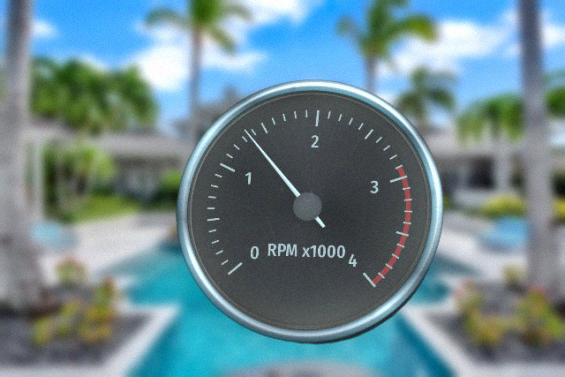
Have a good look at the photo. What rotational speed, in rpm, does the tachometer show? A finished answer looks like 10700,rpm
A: 1350,rpm
